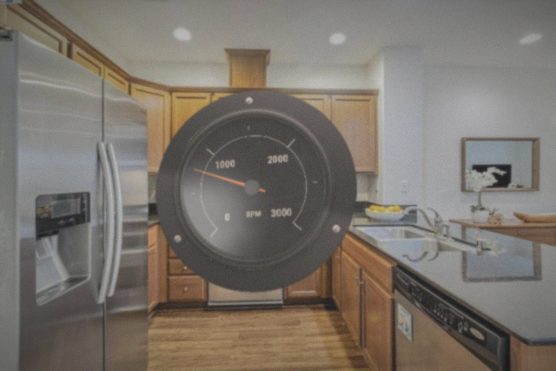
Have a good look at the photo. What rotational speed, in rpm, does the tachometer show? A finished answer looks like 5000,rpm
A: 750,rpm
